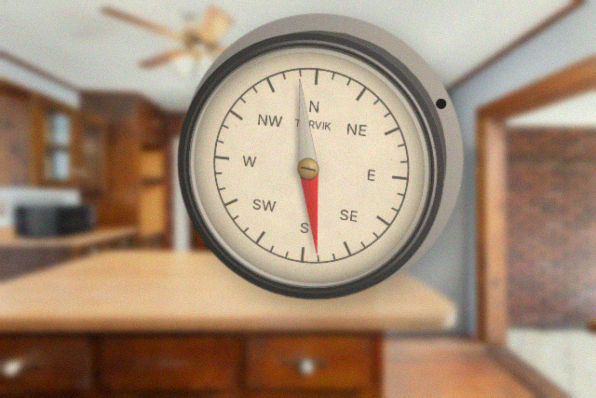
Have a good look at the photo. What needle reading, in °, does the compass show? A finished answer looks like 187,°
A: 170,°
